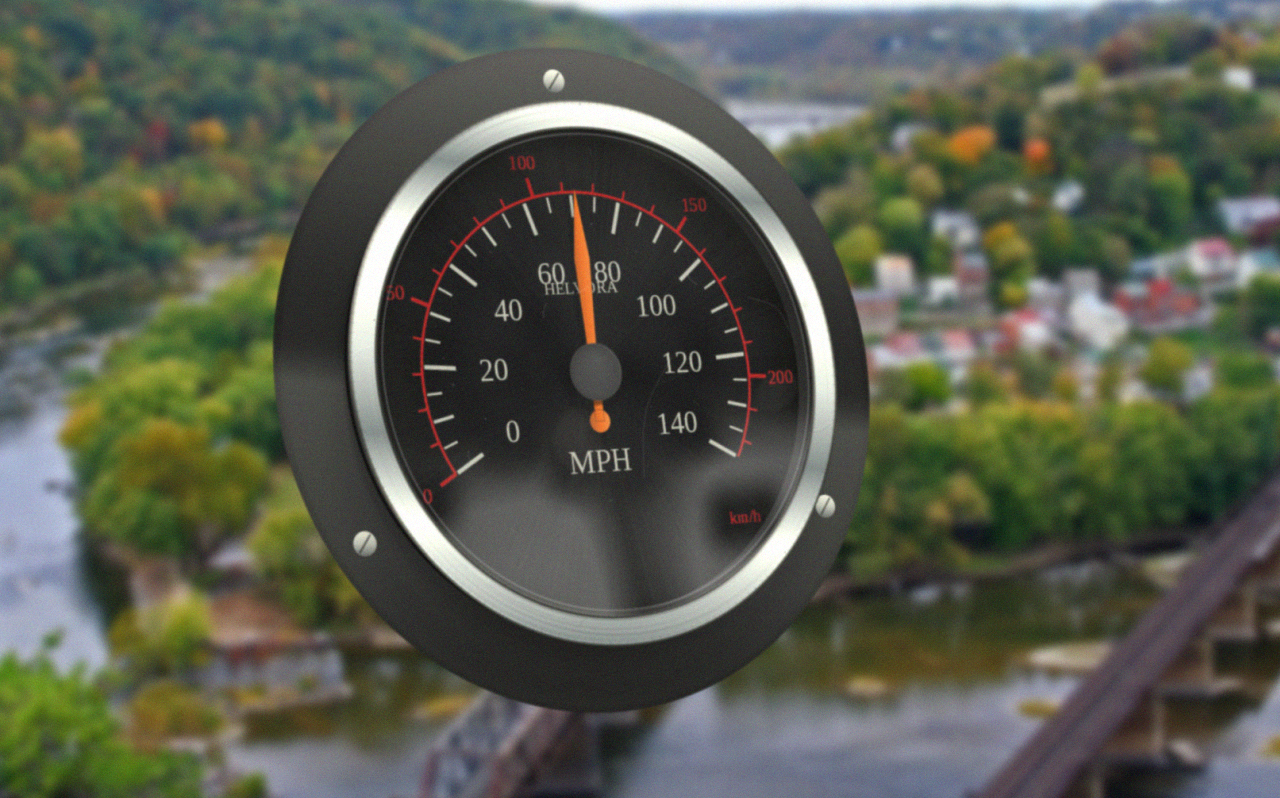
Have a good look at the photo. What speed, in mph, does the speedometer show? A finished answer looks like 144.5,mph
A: 70,mph
